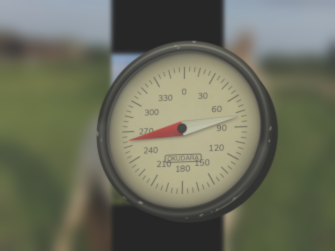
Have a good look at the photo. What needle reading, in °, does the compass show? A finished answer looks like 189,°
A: 260,°
